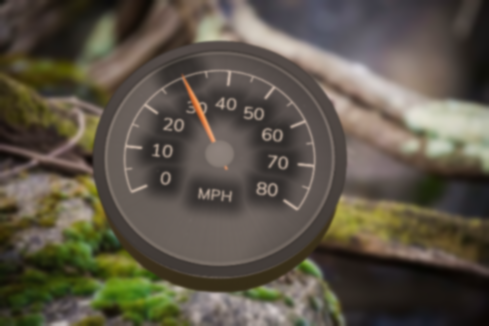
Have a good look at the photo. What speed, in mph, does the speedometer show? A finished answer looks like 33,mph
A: 30,mph
